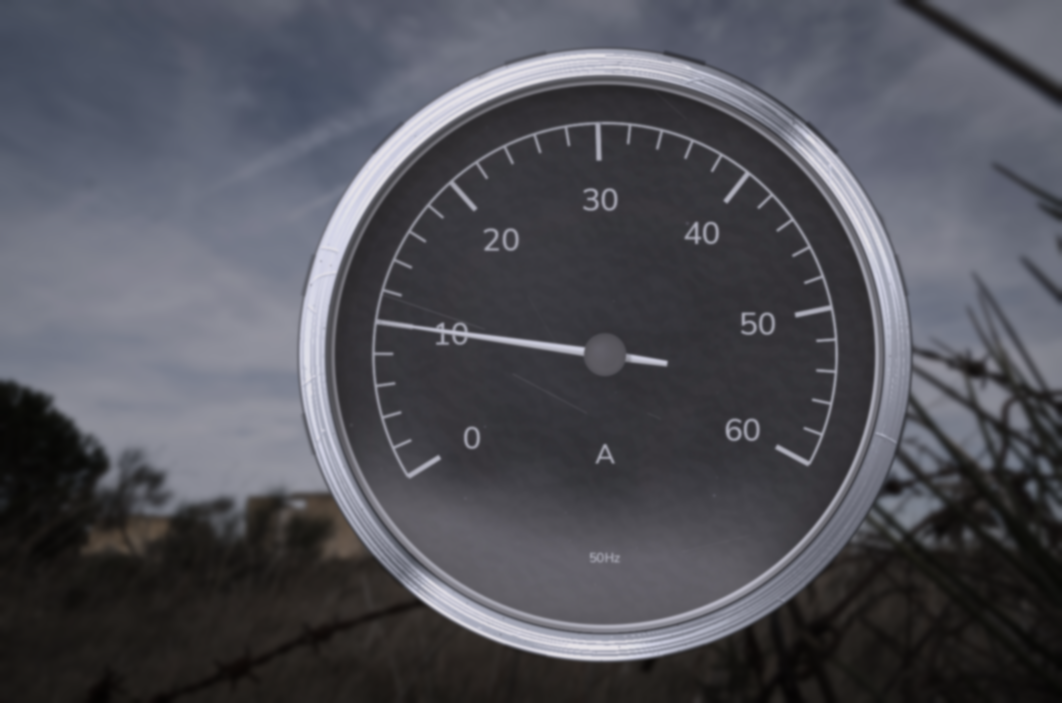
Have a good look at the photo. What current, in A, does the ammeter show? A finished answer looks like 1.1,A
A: 10,A
